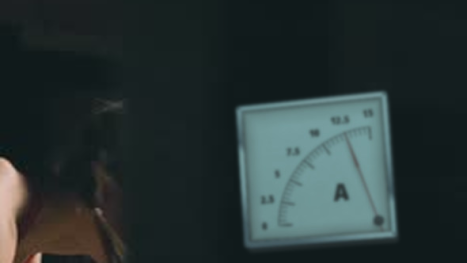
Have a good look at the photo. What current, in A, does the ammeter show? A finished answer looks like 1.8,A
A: 12.5,A
